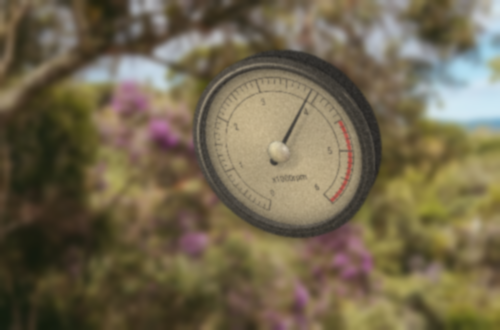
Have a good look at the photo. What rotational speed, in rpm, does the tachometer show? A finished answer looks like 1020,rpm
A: 3900,rpm
